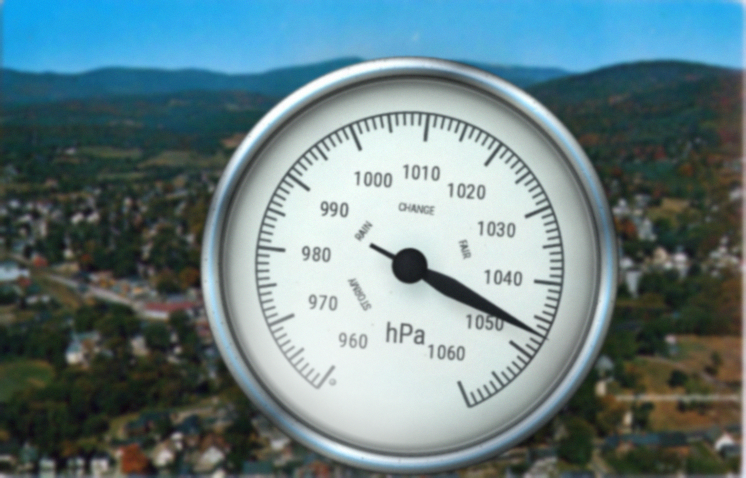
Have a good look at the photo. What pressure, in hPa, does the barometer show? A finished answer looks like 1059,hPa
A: 1047,hPa
